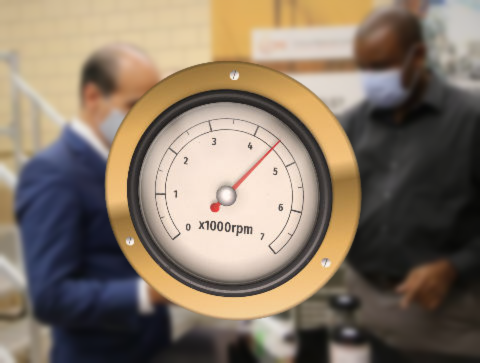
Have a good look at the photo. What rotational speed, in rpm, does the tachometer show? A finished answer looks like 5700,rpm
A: 4500,rpm
